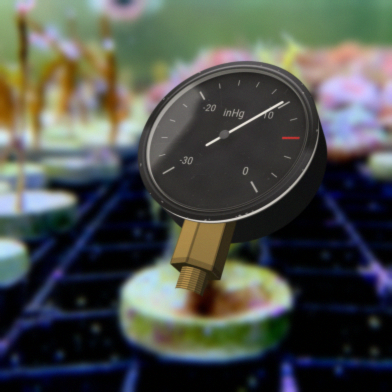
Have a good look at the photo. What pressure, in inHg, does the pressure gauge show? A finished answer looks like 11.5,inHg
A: -10,inHg
